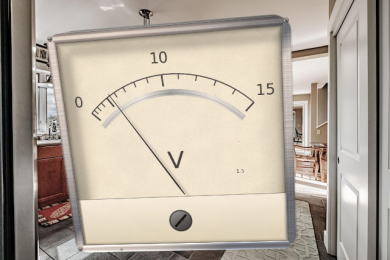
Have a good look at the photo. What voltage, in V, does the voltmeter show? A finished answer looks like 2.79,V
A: 5.5,V
